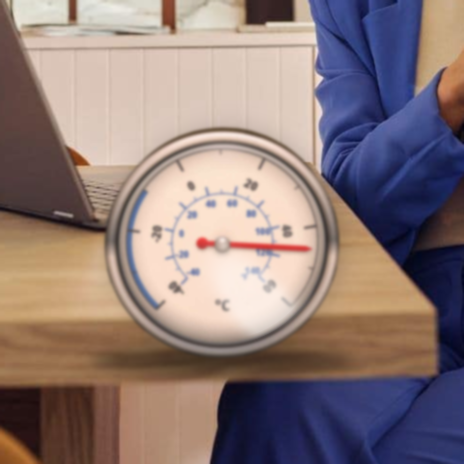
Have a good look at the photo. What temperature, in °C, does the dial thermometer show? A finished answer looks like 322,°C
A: 45,°C
